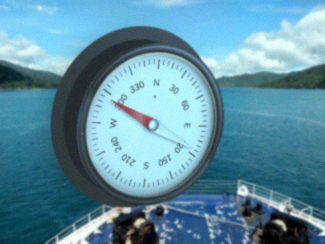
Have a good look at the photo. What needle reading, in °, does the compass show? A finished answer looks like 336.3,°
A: 295,°
